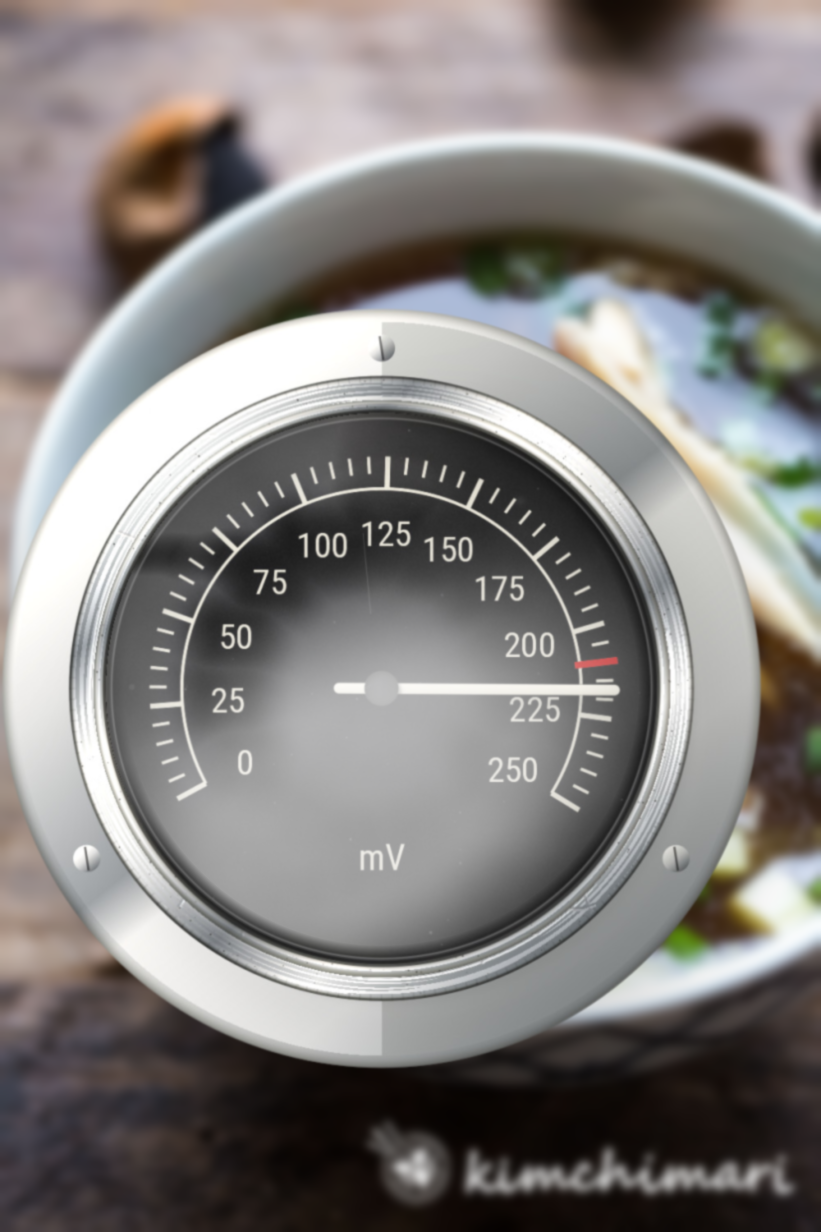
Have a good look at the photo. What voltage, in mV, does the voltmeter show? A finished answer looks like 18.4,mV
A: 217.5,mV
